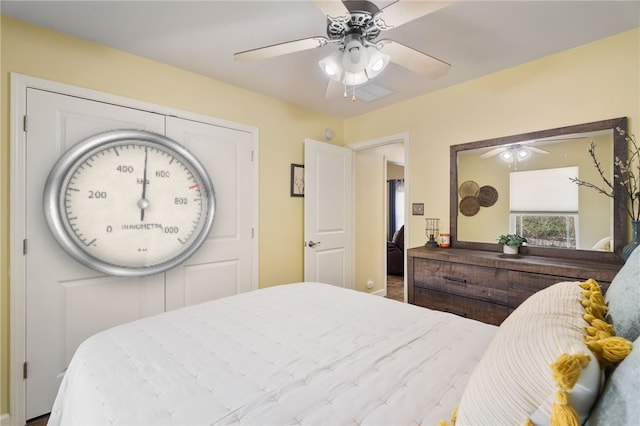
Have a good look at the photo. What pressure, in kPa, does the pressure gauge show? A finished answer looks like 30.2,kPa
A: 500,kPa
